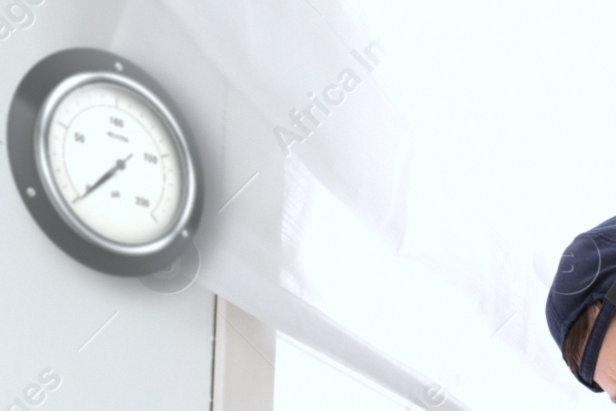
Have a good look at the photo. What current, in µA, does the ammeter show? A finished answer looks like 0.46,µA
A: 0,µA
